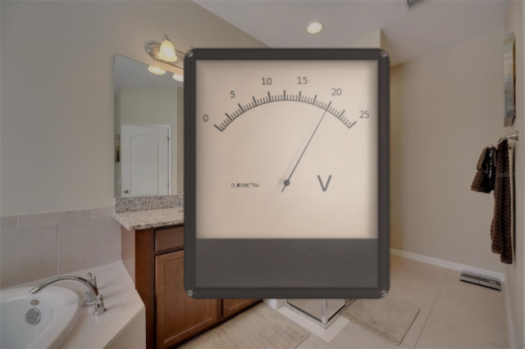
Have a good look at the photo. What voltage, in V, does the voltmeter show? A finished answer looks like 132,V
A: 20,V
